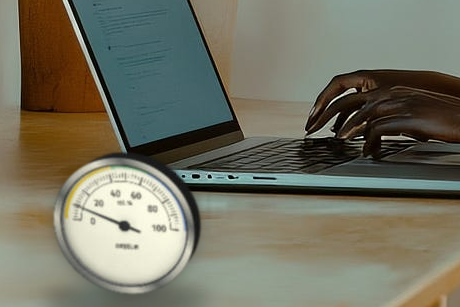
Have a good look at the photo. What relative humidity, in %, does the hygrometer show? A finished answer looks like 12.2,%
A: 10,%
